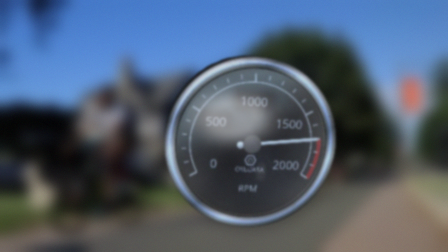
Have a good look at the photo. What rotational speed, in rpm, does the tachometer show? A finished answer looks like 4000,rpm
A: 1700,rpm
